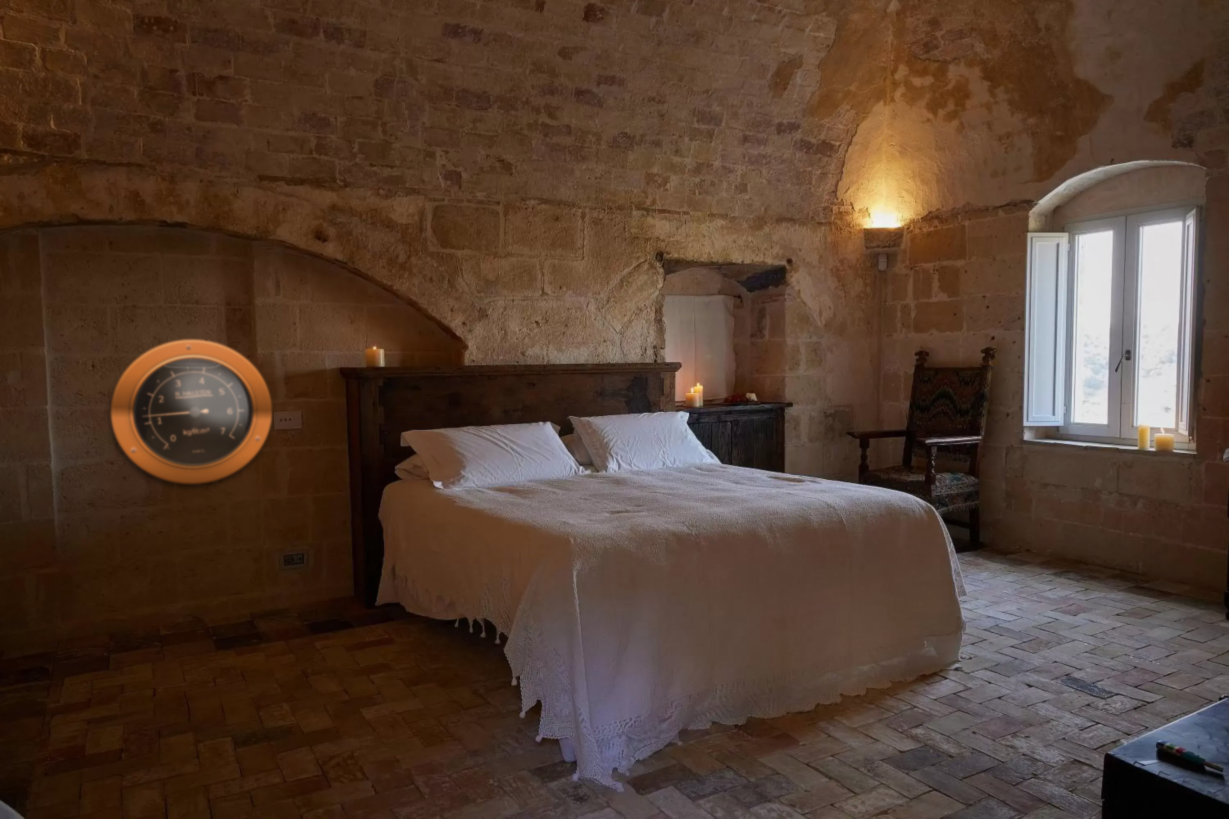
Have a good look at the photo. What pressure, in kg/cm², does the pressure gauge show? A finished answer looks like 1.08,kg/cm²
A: 1.25,kg/cm²
